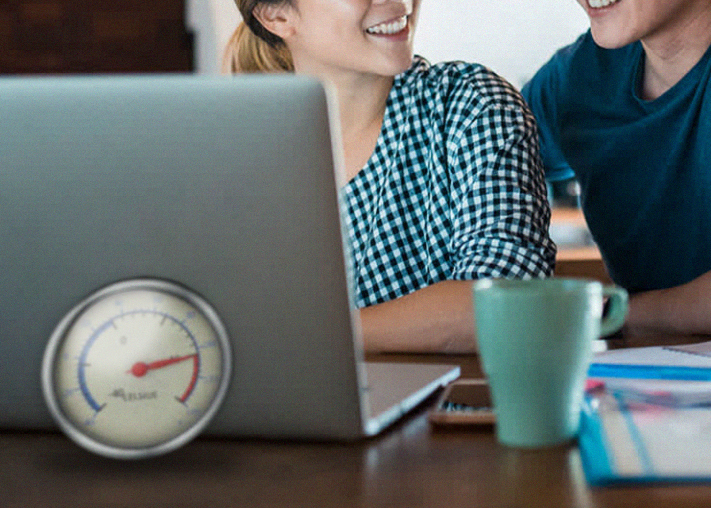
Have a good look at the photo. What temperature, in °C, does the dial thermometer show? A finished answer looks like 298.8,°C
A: 40,°C
